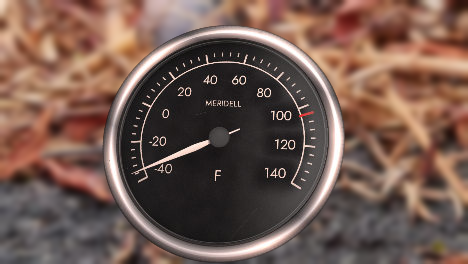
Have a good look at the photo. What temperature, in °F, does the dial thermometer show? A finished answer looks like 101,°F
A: -36,°F
